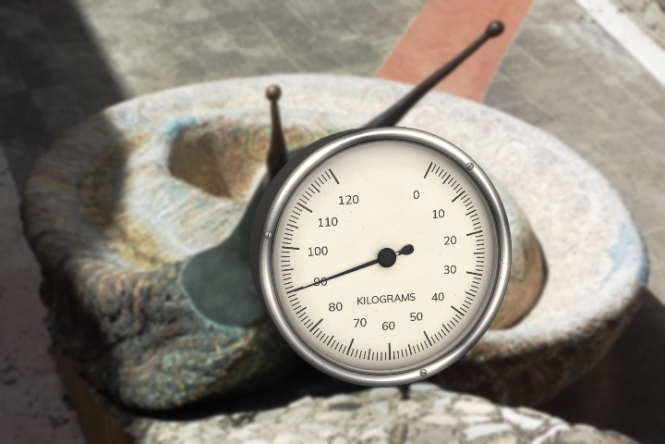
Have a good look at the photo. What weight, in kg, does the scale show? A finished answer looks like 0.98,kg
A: 90,kg
